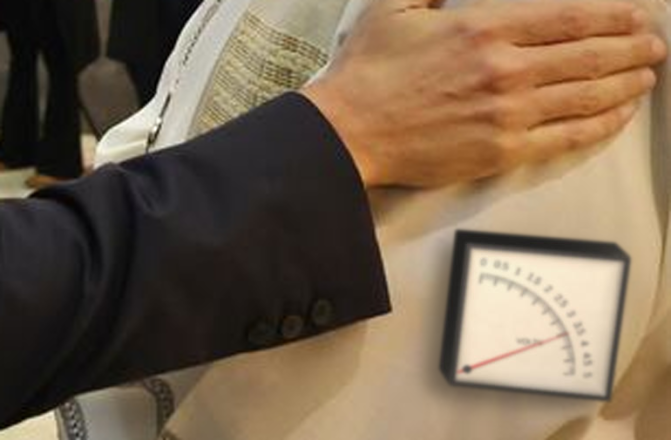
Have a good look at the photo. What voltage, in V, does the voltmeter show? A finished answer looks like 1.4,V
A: 3.5,V
